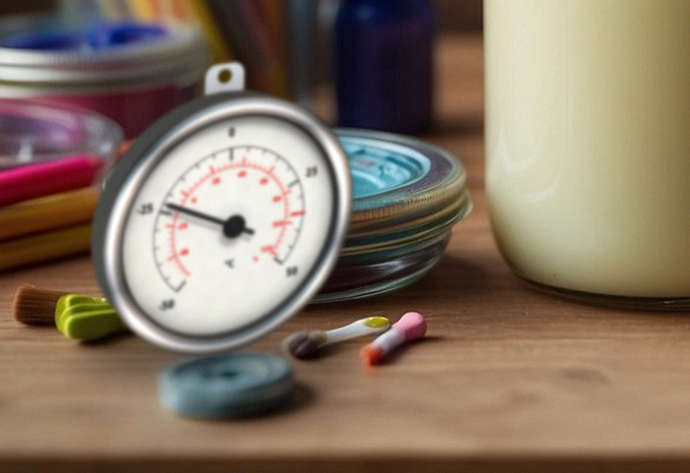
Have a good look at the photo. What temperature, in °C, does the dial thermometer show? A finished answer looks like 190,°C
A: -22.5,°C
